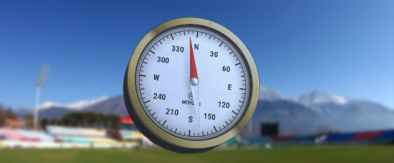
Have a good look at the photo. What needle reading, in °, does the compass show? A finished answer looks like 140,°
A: 350,°
